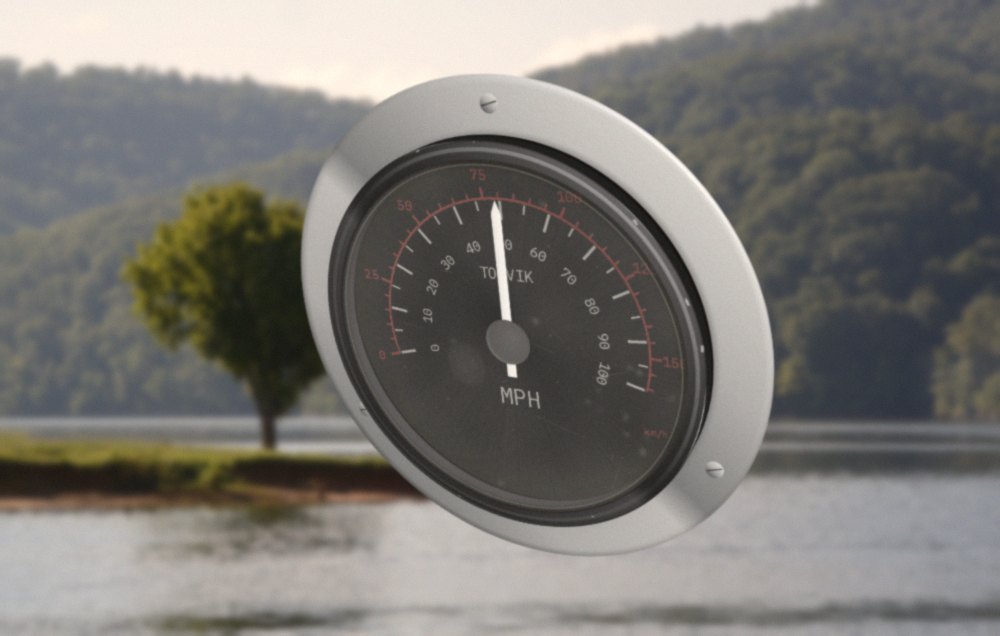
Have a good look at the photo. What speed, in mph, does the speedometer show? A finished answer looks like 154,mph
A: 50,mph
